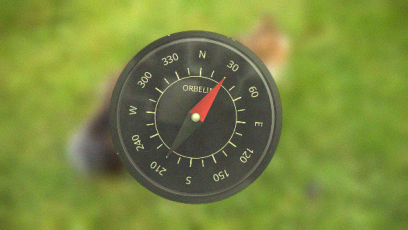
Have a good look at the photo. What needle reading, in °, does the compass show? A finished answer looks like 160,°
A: 30,°
